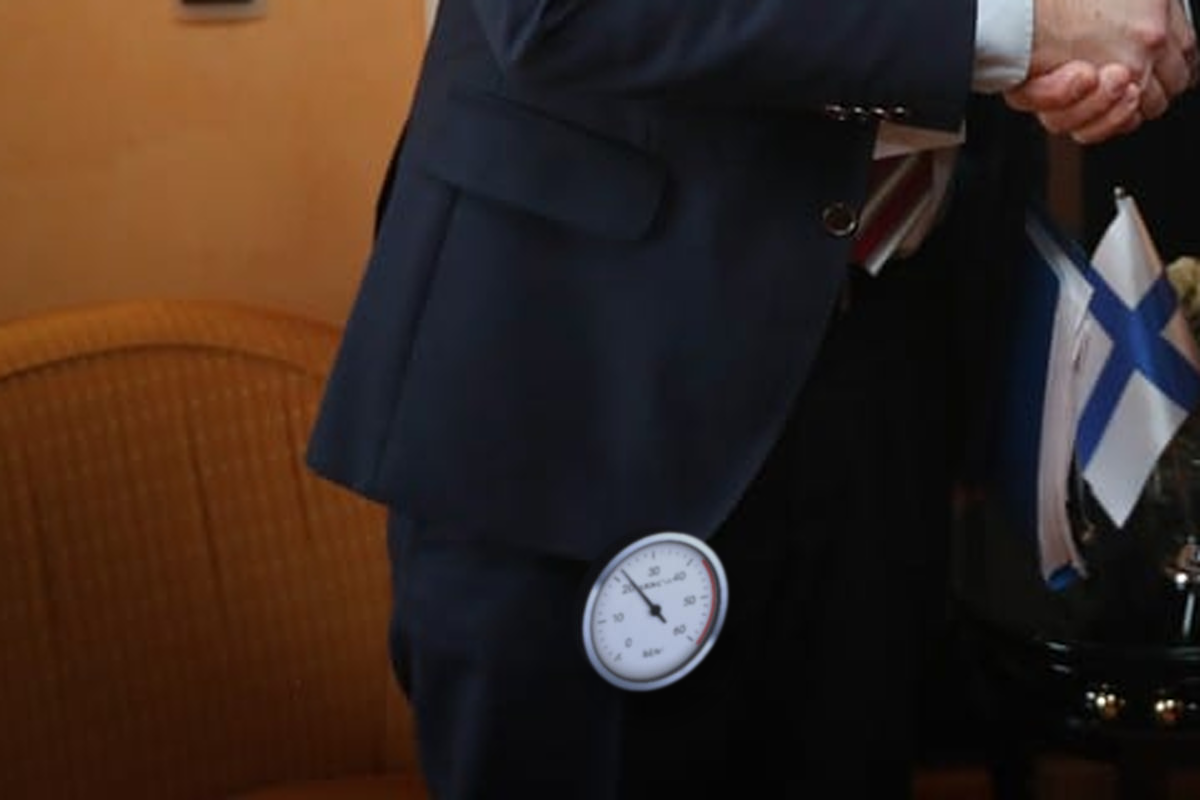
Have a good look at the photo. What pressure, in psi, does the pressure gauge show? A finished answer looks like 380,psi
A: 22,psi
